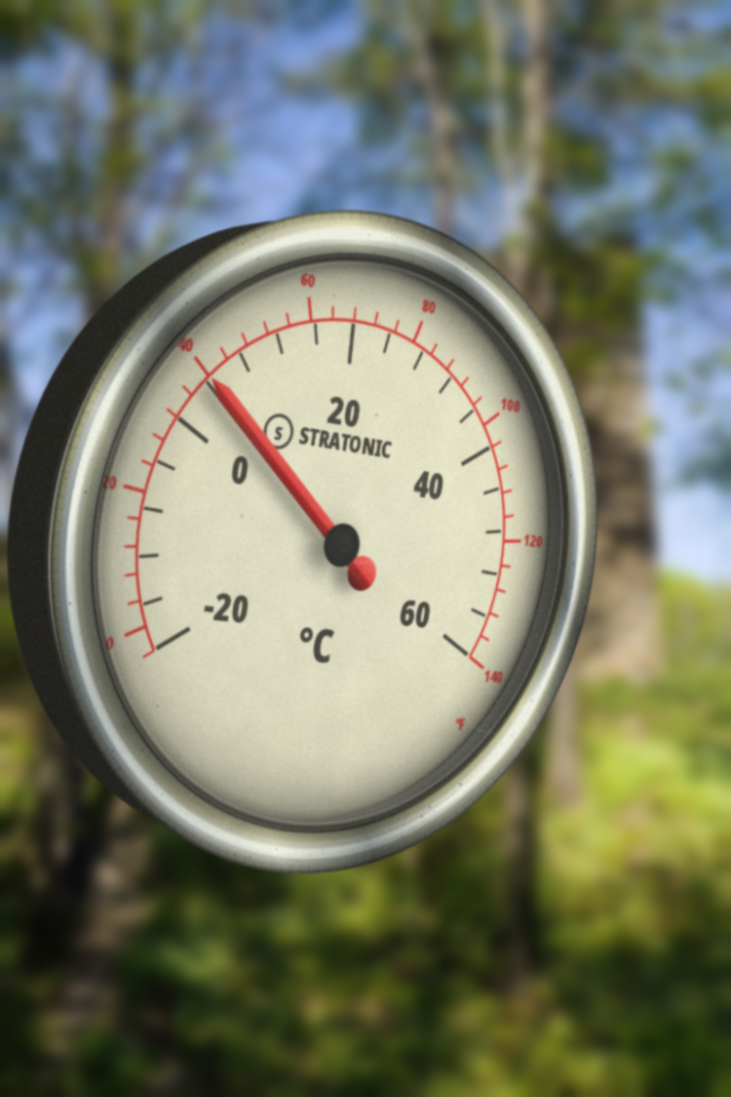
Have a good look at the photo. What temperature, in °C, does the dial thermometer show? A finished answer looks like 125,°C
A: 4,°C
